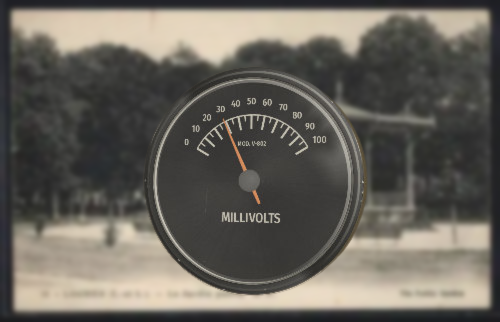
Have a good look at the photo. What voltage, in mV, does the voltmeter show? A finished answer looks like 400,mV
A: 30,mV
